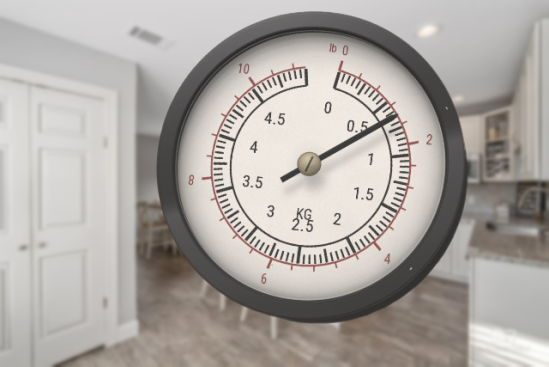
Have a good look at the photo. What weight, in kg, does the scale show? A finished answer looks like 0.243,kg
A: 0.65,kg
